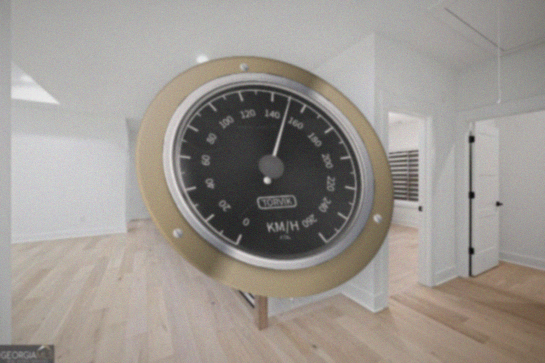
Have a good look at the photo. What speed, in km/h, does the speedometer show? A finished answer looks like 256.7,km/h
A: 150,km/h
